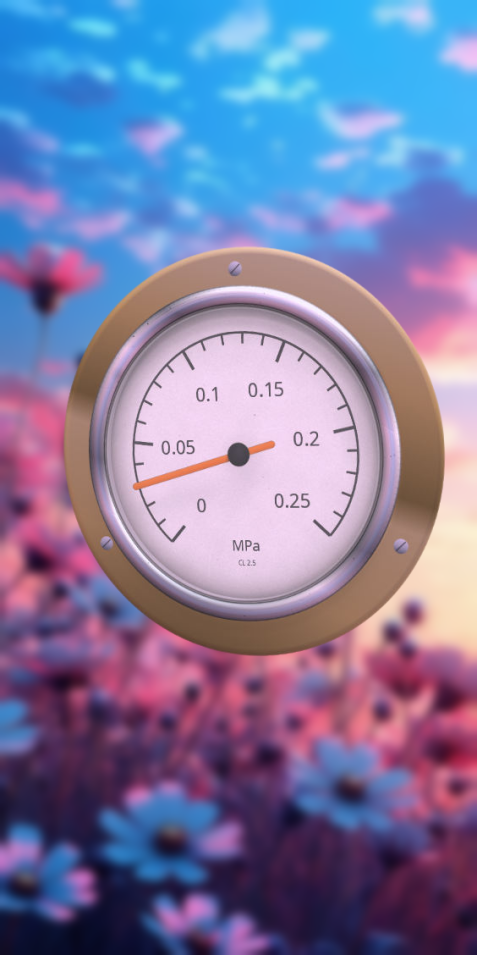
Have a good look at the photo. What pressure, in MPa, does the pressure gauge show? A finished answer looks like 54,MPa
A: 0.03,MPa
